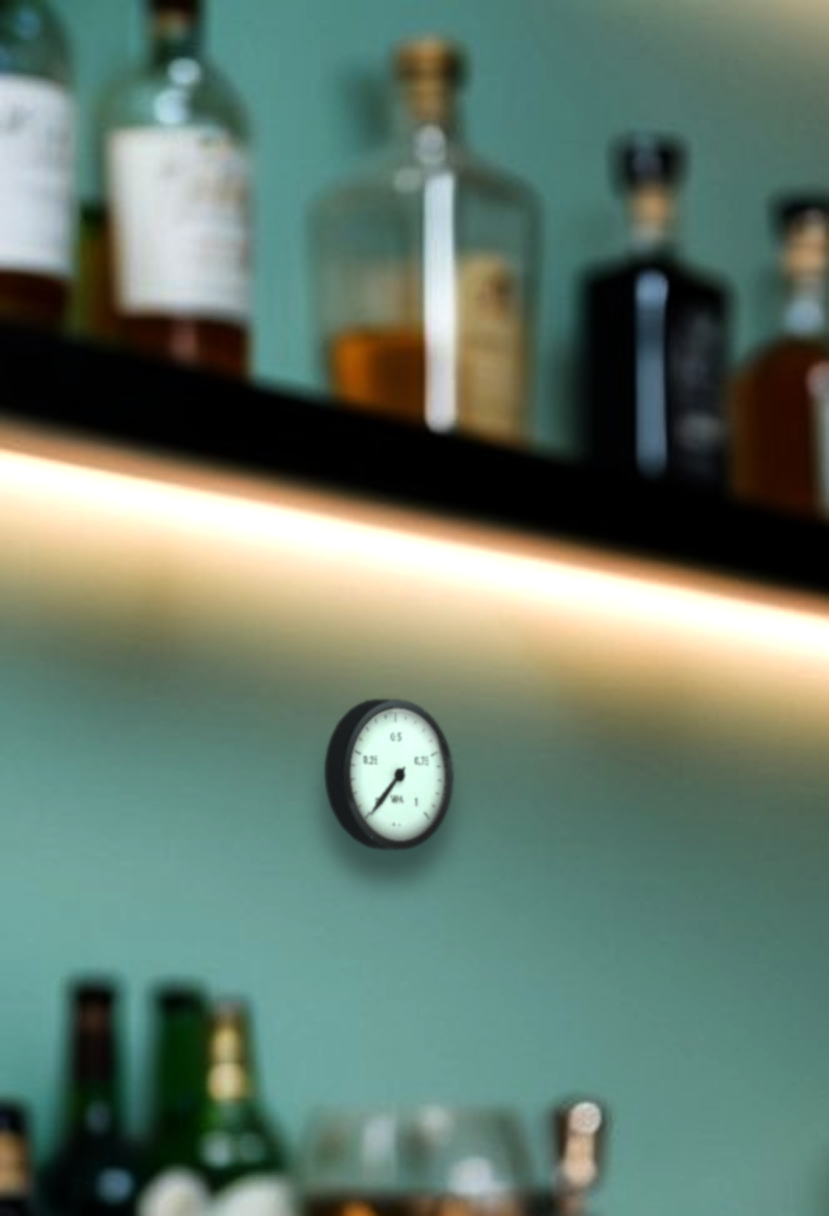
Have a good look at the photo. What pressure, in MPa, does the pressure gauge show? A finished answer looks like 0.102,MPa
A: 0,MPa
